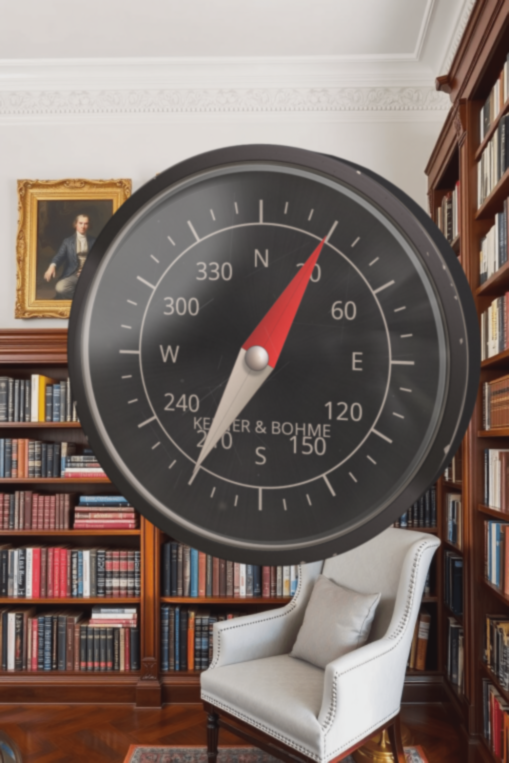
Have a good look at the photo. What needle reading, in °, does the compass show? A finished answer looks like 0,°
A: 30,°
